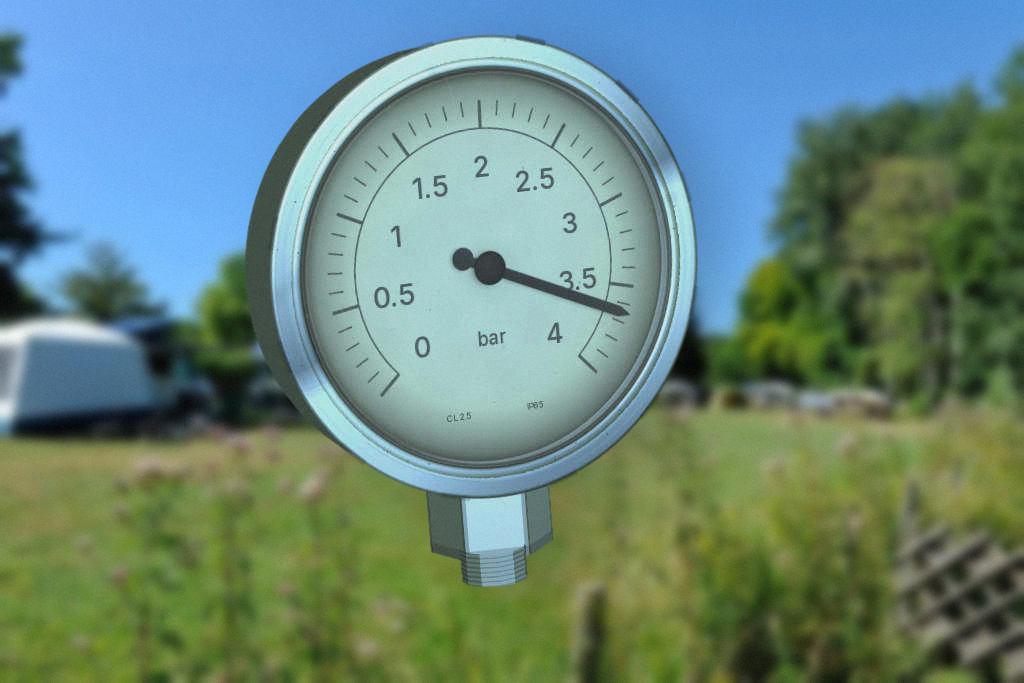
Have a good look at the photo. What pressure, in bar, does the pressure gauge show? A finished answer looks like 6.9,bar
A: 3.65,bar
